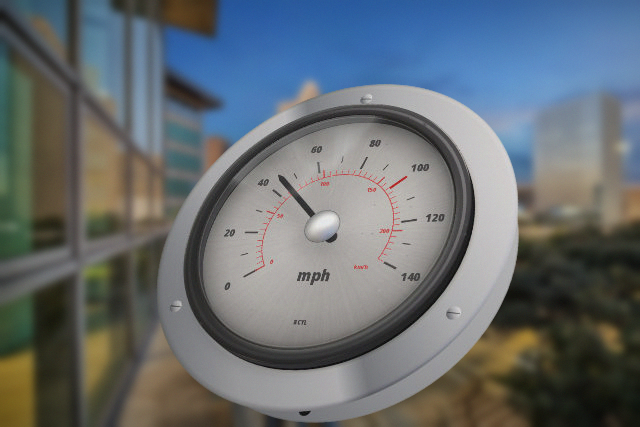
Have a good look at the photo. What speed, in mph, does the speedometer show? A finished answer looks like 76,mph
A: 45,mph
